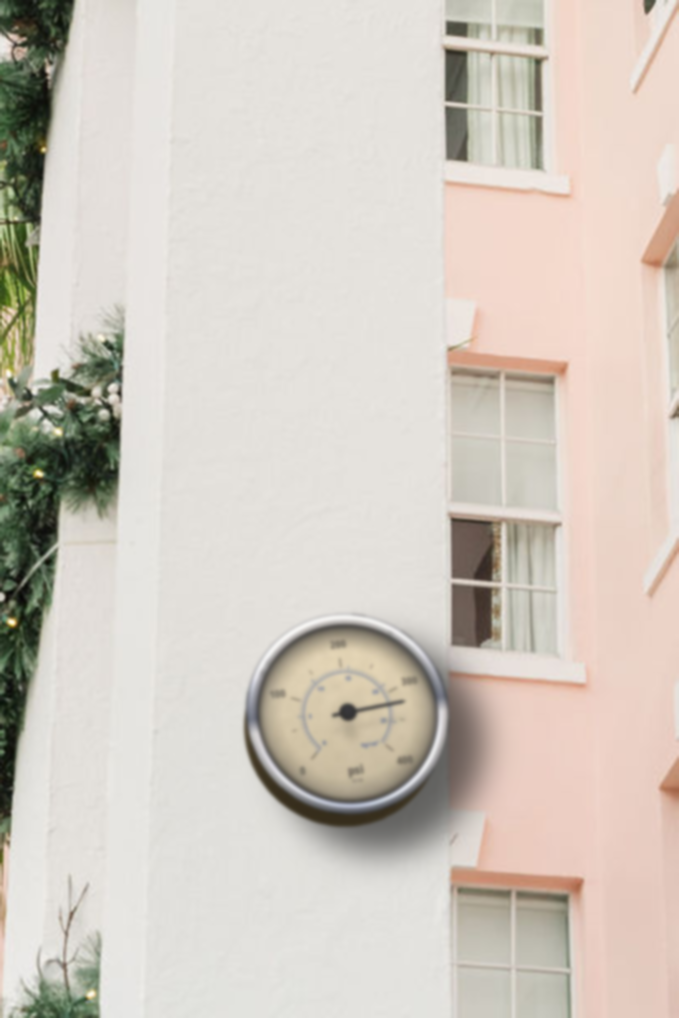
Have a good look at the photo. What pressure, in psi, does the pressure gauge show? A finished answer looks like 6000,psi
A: 325,psi
